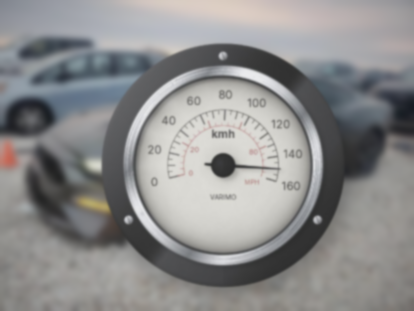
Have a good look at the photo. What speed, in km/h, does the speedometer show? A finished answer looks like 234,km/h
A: 150,km/h
